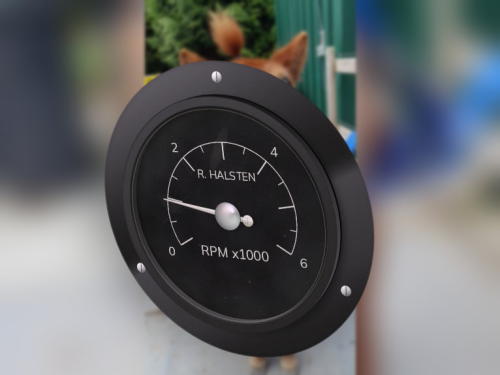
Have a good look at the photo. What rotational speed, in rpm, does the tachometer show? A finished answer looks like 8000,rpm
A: 1000,rpm
